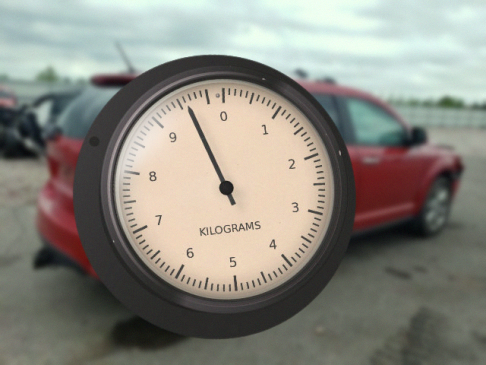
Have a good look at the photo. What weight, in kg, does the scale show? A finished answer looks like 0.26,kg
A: 9.6,kg
